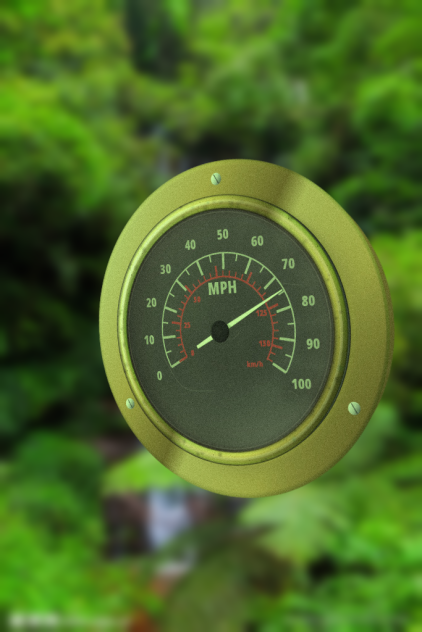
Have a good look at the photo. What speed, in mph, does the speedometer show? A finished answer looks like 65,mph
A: 75,mph
